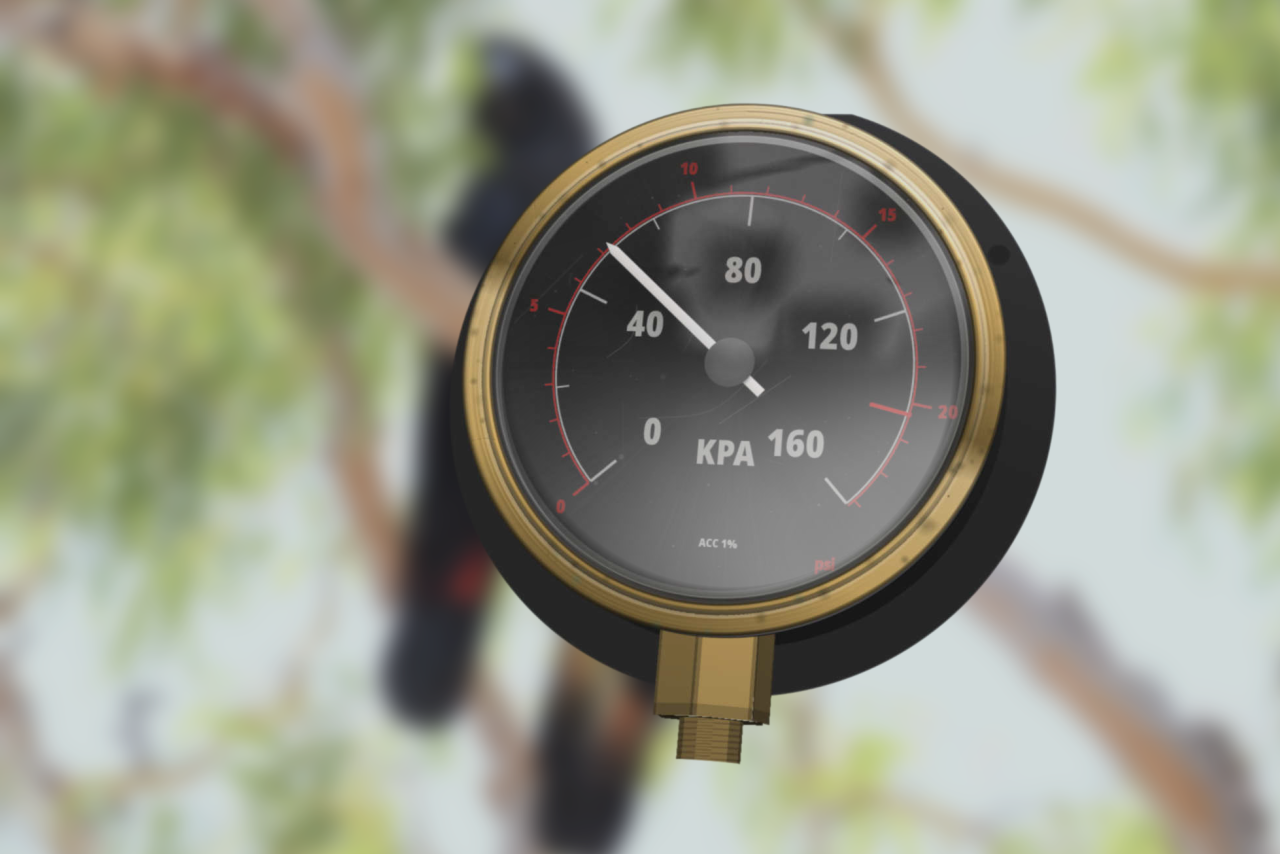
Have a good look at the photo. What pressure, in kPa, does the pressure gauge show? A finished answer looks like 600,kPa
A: 50,kPa
